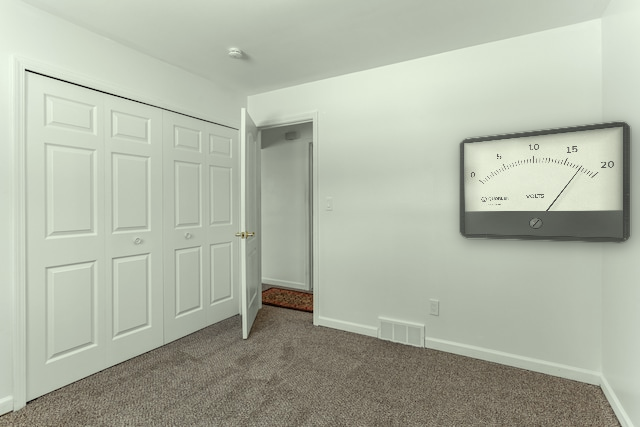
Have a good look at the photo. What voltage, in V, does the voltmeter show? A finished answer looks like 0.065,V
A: 17.5,V
